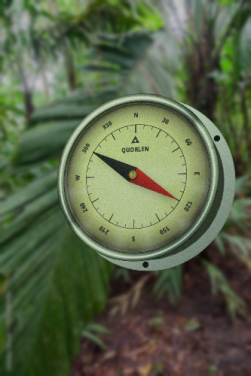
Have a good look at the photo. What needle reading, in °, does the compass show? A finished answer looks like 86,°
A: 120,°
